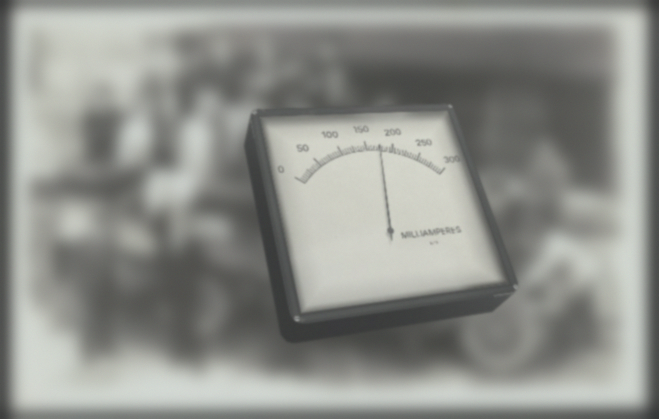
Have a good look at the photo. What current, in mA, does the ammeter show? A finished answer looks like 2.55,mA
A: 175,mA
